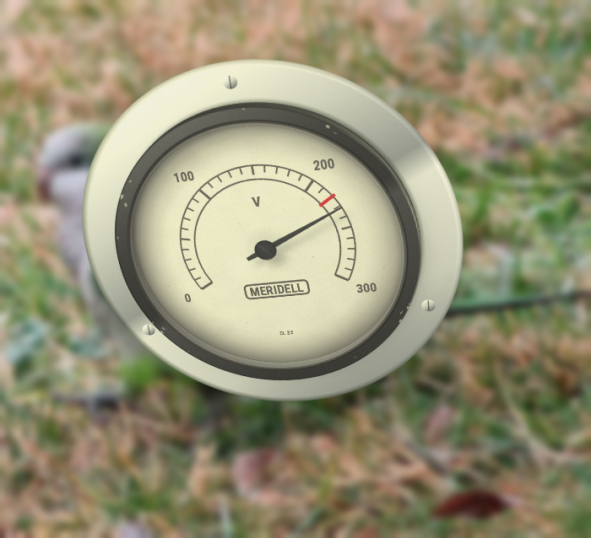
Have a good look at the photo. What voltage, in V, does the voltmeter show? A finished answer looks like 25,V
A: 230,V
